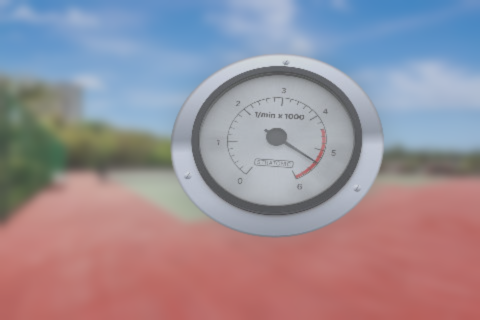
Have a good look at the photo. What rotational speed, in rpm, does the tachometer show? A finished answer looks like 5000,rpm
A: 5400,rpm
